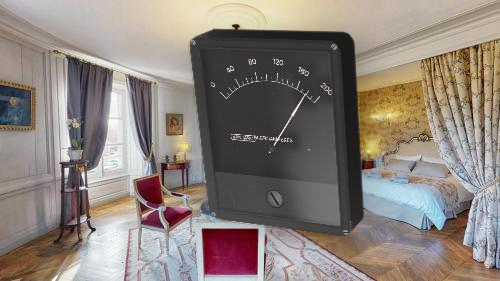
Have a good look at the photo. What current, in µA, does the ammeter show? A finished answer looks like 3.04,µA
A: 180,µA
